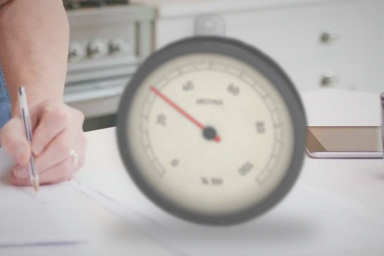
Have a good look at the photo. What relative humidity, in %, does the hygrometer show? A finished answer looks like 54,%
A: 30,%
